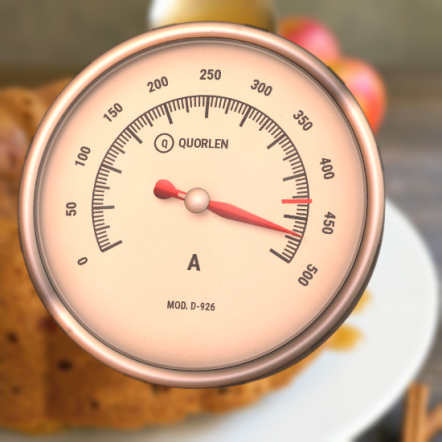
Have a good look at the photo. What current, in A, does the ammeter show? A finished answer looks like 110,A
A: 470,A
